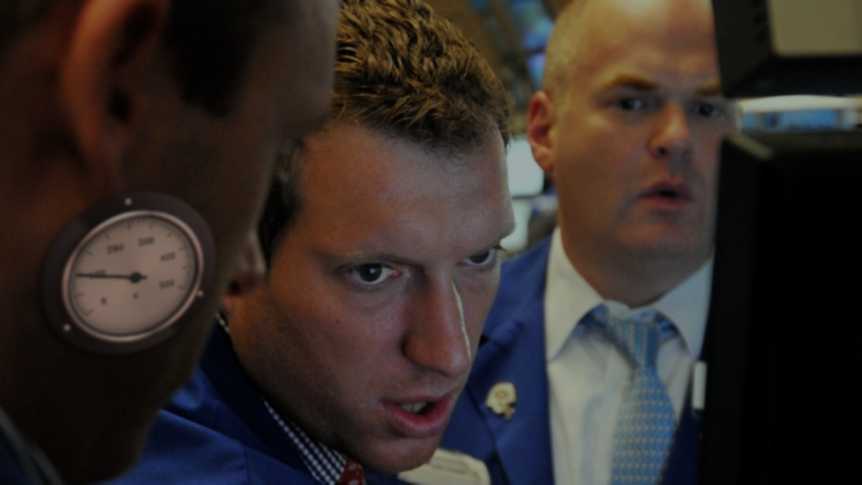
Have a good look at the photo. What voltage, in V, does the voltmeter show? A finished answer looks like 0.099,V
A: 100,V
